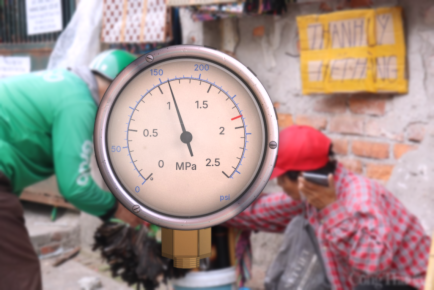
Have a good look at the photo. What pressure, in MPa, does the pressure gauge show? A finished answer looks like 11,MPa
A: 1.1,MPa
